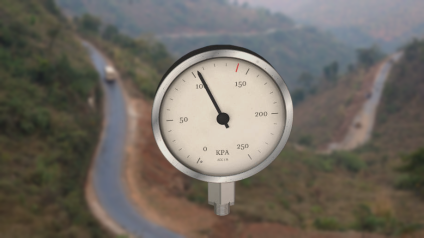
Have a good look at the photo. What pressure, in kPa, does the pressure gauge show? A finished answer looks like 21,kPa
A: 105,kPa
